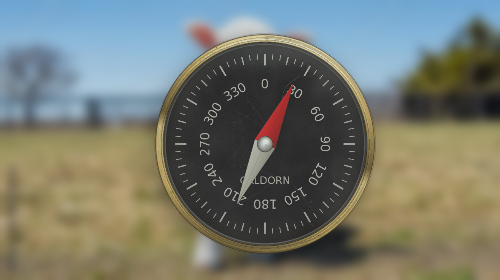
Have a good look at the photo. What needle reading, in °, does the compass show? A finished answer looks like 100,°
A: 25,°
